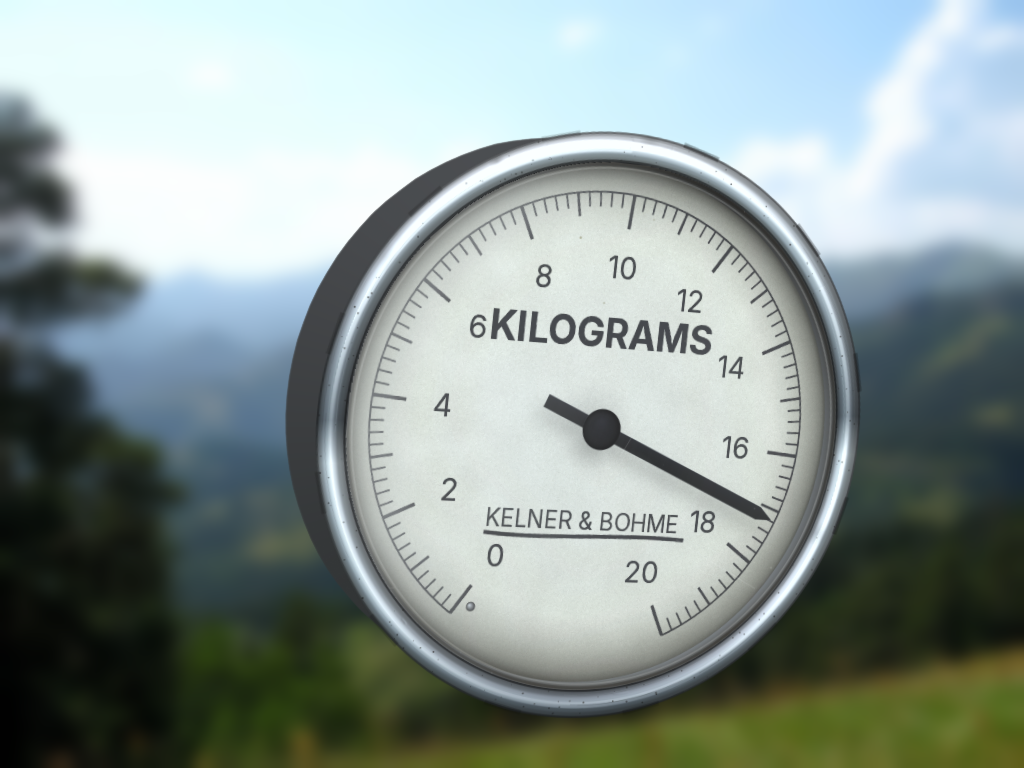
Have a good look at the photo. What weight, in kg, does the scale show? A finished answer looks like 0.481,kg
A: 17.2,kg
